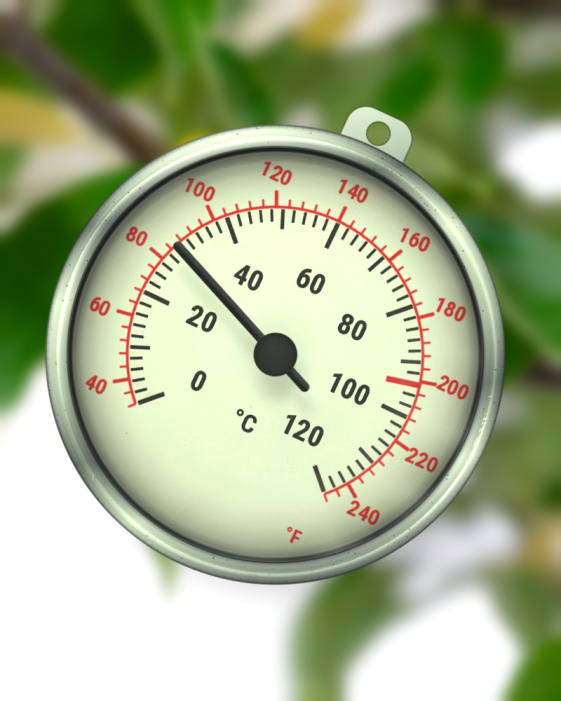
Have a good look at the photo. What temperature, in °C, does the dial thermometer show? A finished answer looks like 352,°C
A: 30,°C
